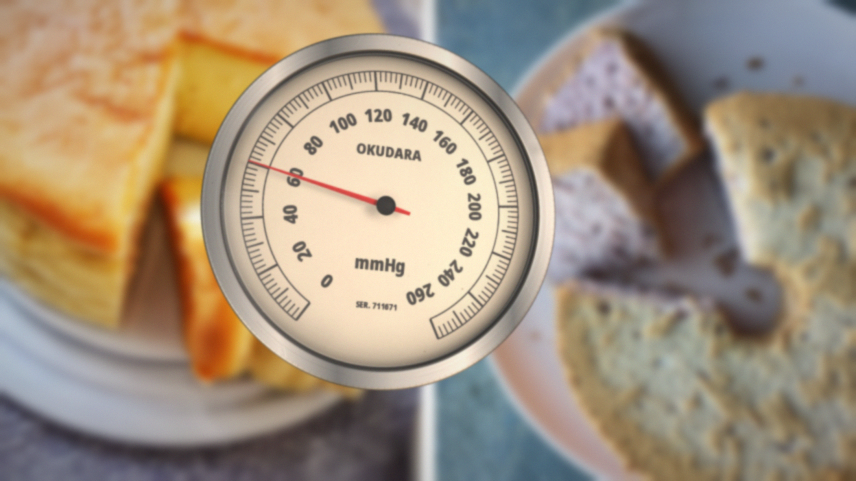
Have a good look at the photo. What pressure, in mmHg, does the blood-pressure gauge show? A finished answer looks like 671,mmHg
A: 60,mmHg
